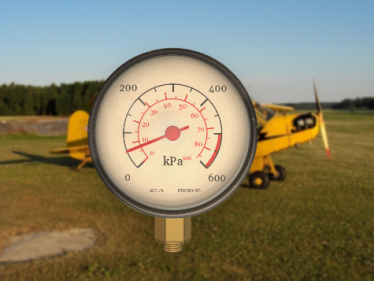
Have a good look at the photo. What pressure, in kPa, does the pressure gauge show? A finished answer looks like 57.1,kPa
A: 50,kPa
